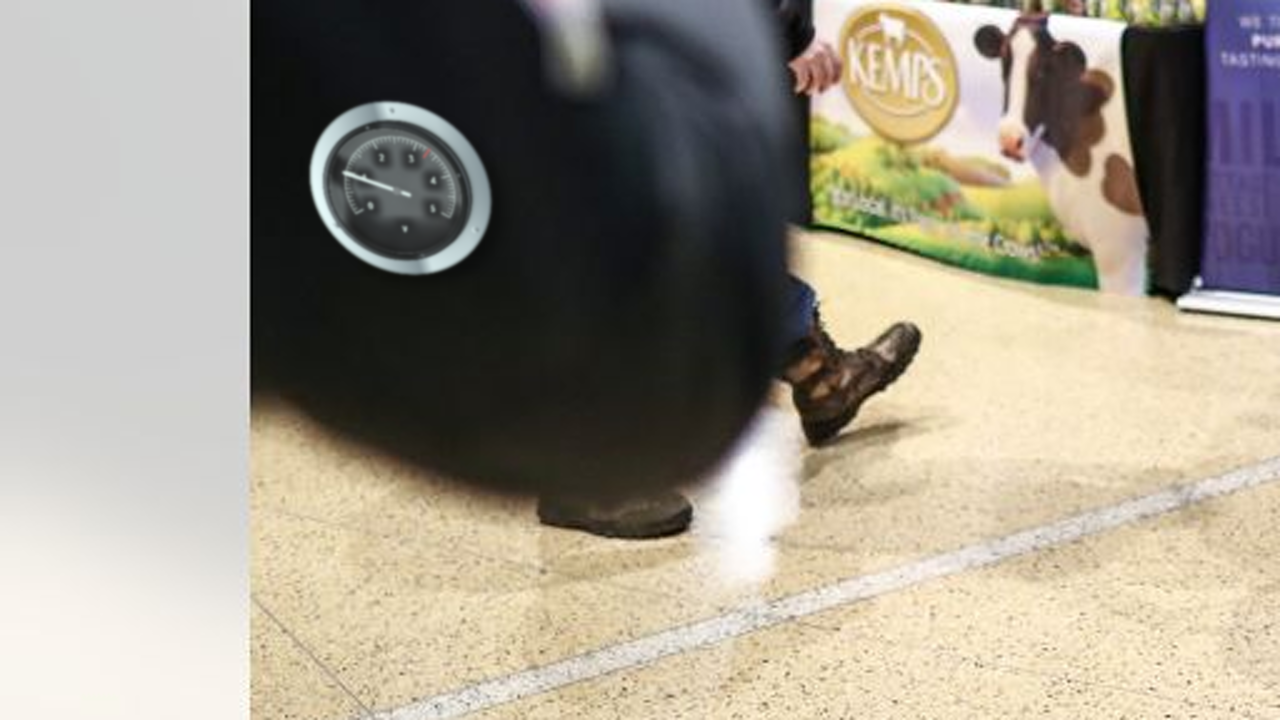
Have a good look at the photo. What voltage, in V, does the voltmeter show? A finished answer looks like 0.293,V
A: 1,V
